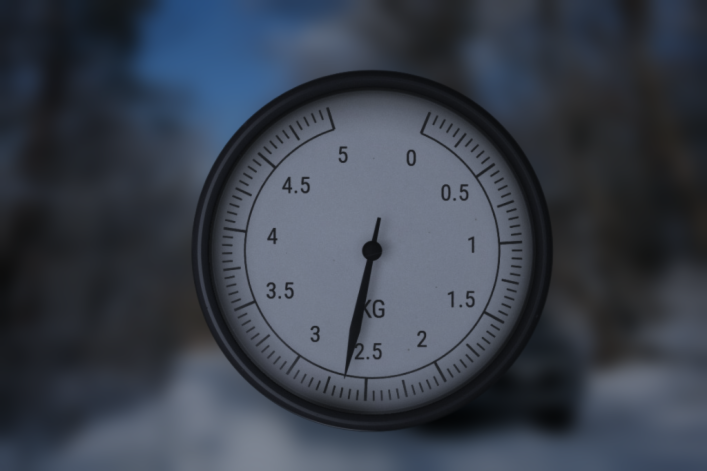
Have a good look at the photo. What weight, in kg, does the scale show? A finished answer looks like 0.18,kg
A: 2.65,kg
